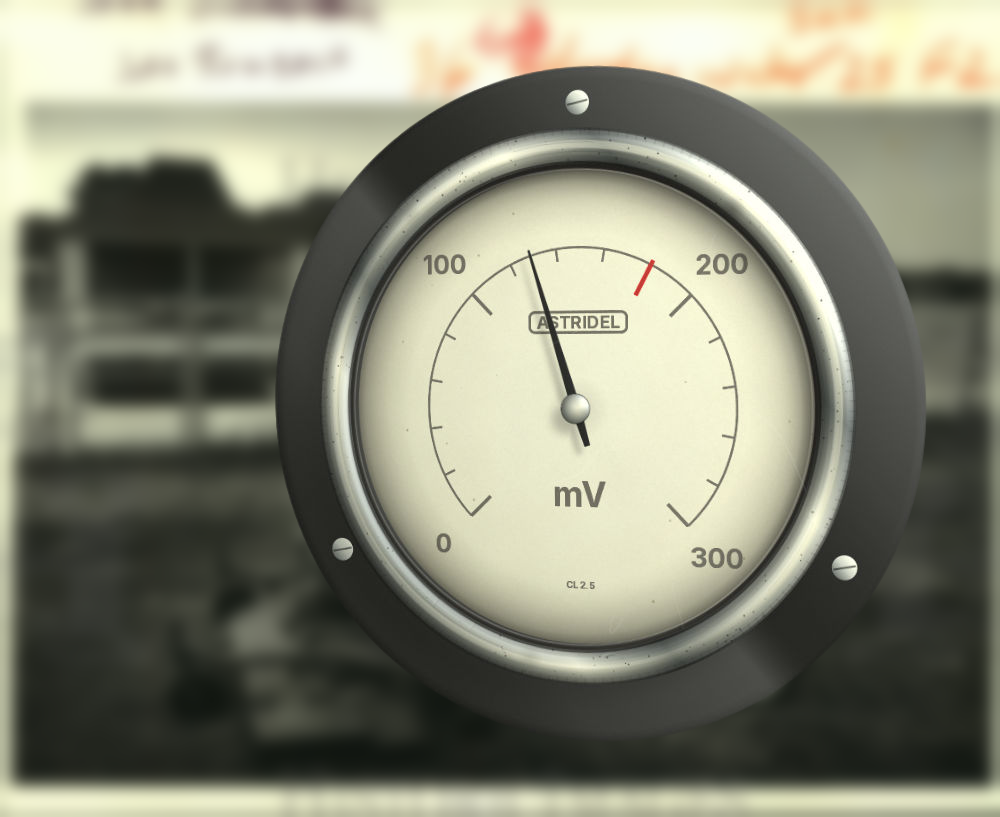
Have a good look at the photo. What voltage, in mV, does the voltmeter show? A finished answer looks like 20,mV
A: 130,mV
